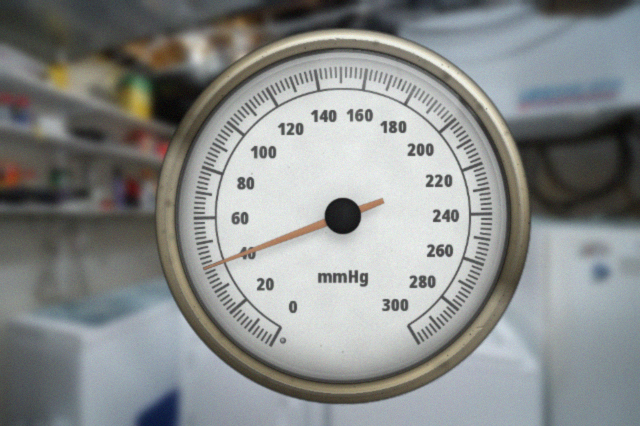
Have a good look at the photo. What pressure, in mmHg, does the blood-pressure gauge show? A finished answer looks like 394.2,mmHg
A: 40,mmHg
